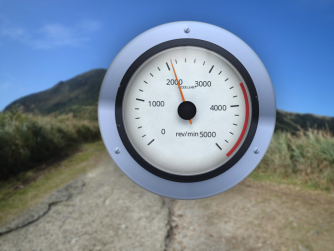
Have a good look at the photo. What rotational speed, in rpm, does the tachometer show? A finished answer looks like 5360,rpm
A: 2100,rpm
